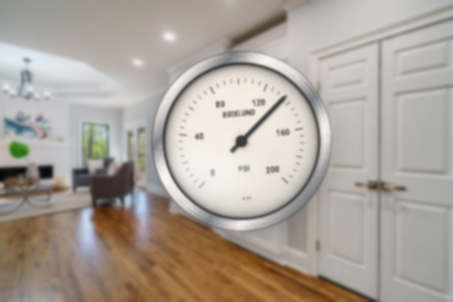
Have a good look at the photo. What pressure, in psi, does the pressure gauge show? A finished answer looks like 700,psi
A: 135,psi
